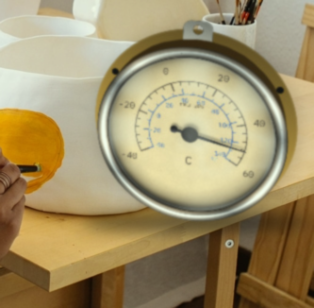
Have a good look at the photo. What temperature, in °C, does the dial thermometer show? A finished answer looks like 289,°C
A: 52,°C
